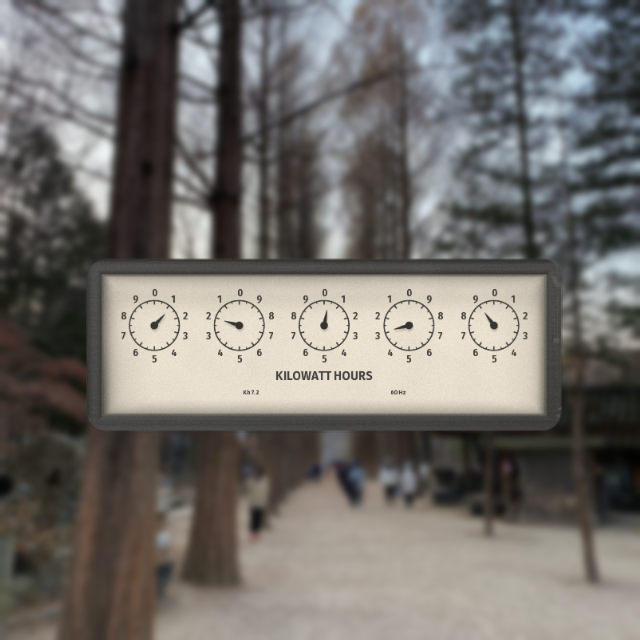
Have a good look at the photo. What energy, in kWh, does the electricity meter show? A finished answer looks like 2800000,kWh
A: 12029,kWh
